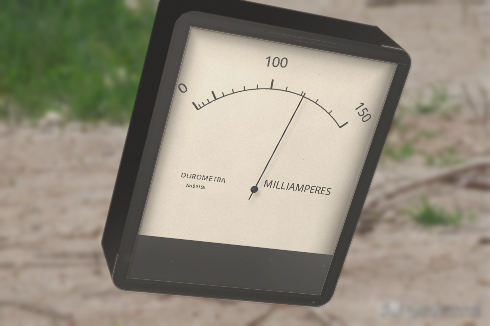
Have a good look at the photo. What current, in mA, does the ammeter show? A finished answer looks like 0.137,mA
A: 120,mA
